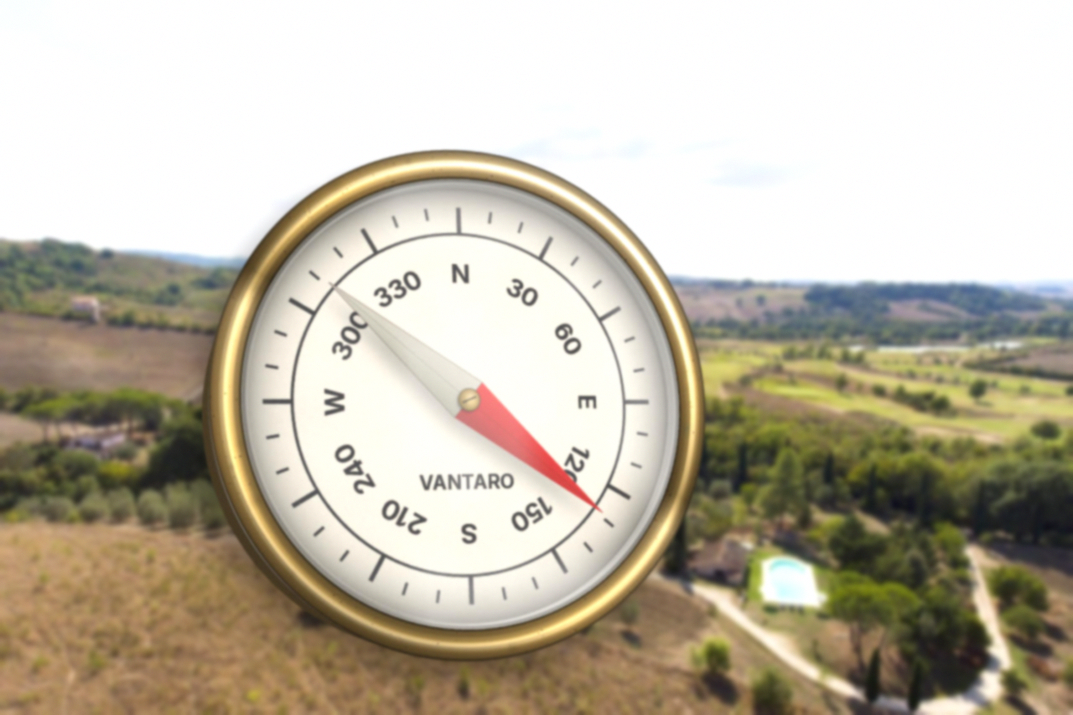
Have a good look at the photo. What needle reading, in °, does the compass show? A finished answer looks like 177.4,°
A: 130,°
